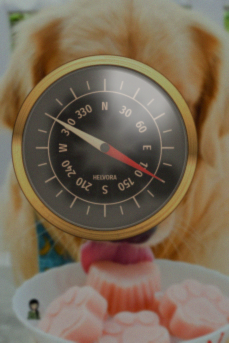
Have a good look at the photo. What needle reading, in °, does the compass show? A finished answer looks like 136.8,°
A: 120,°
